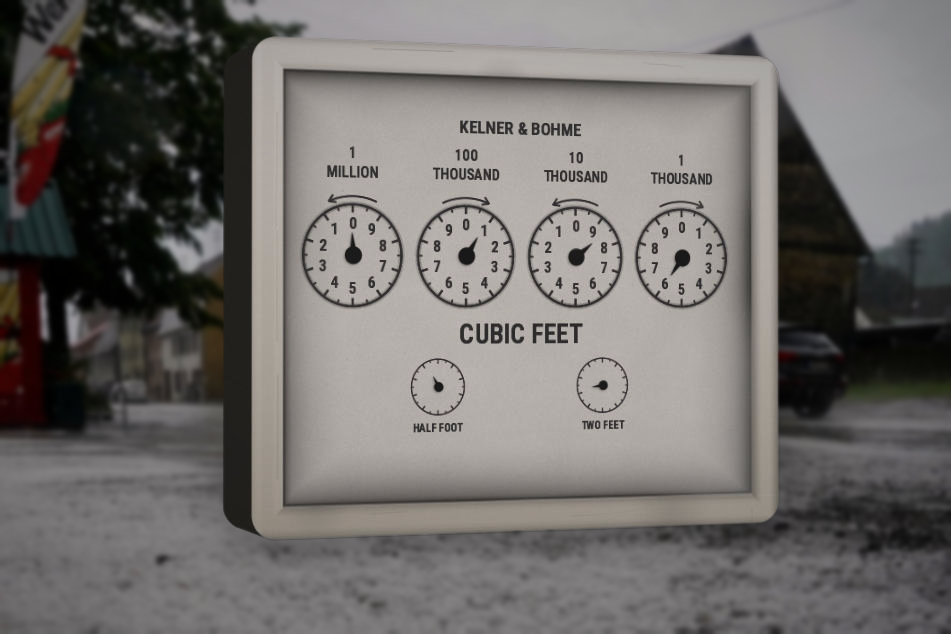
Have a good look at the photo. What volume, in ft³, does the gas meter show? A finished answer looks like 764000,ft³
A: 8600,ft³
